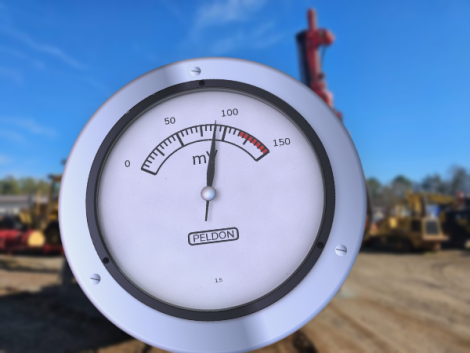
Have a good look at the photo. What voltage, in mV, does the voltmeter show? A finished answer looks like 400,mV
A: 90,mV
